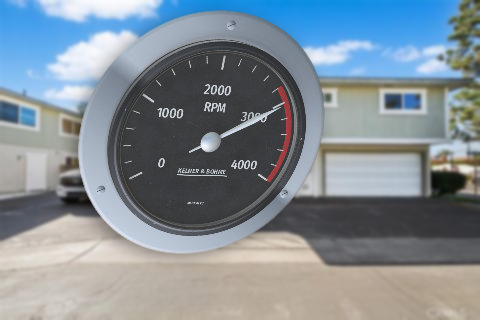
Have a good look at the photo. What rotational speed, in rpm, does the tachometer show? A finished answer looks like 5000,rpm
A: 3000,rpm
